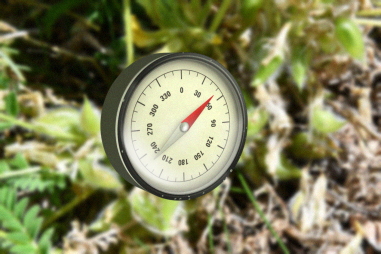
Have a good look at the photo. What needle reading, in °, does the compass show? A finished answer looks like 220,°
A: 50,°
